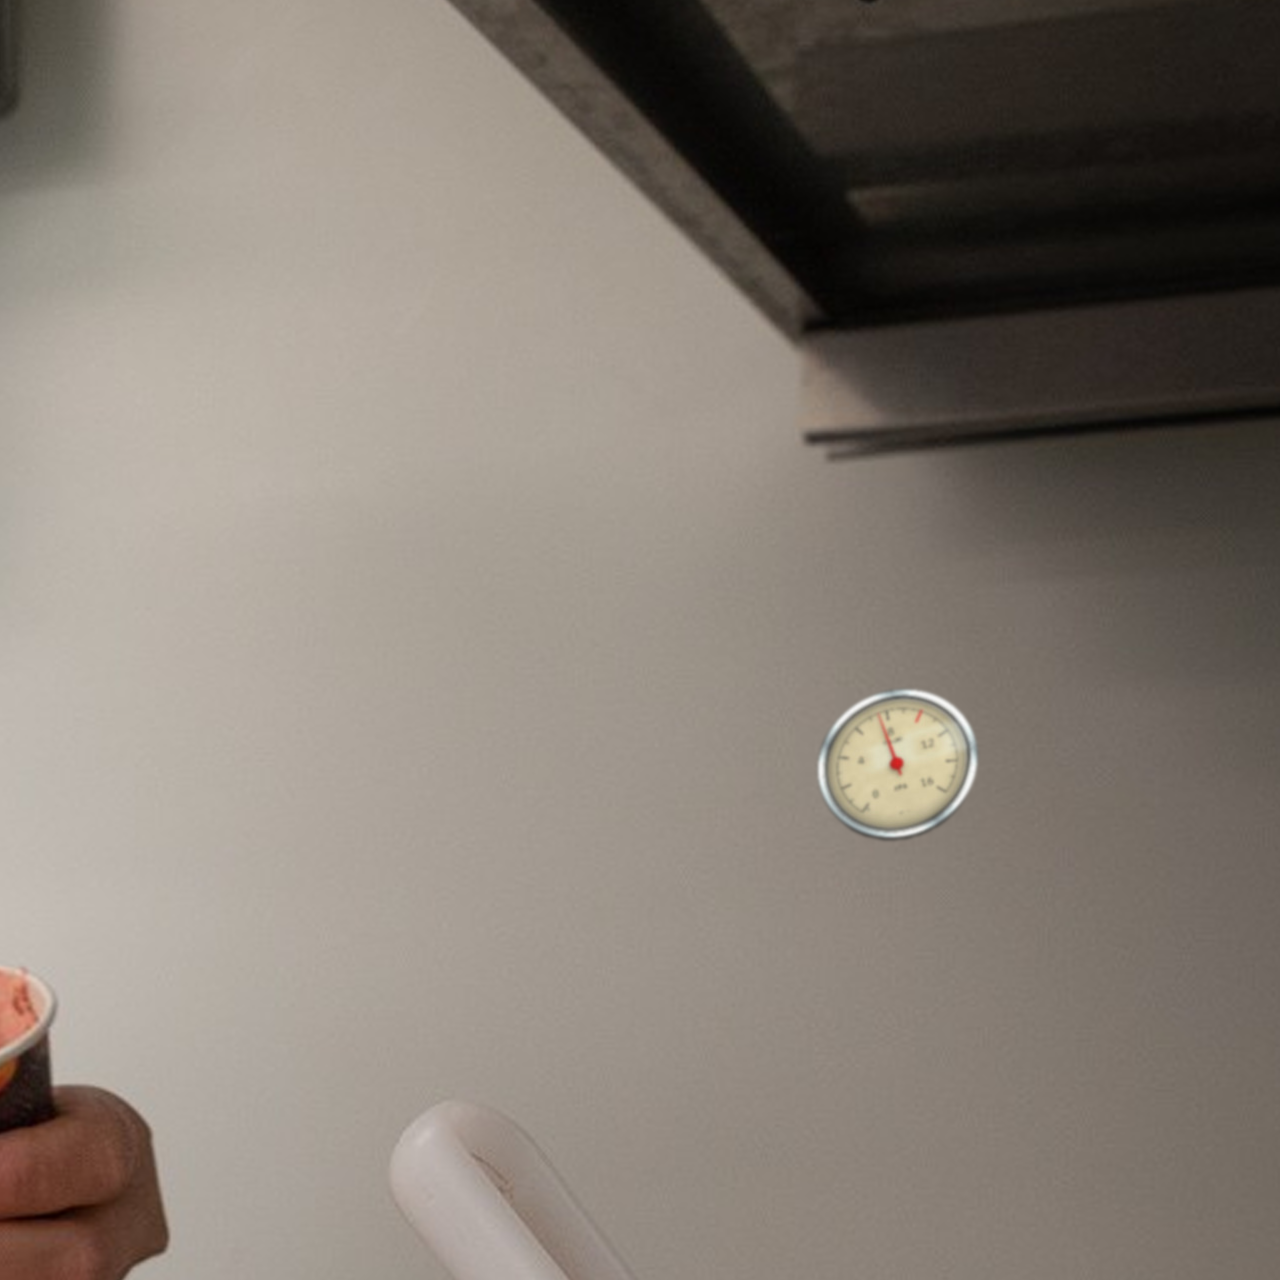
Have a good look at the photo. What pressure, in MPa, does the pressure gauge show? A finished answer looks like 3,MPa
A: 7.5,MPa
